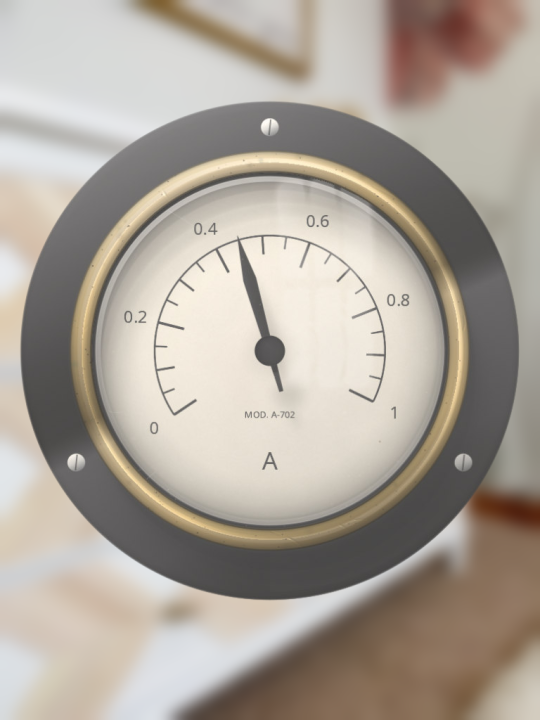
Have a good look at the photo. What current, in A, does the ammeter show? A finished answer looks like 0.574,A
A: 0.45,A
